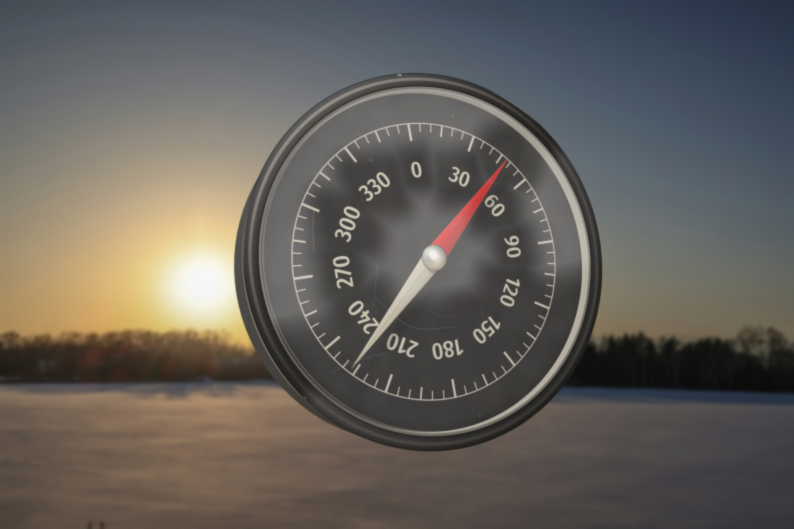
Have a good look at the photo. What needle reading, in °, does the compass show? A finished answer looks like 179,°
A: 47.5,°
